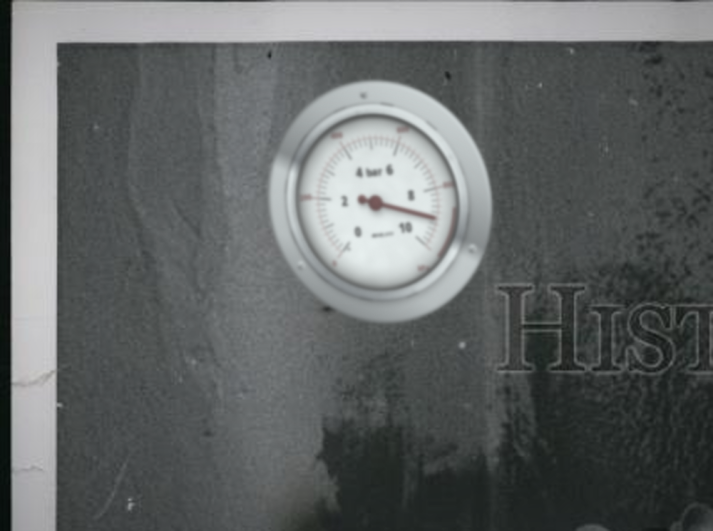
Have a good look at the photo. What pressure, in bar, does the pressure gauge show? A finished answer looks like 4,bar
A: 9,bar
